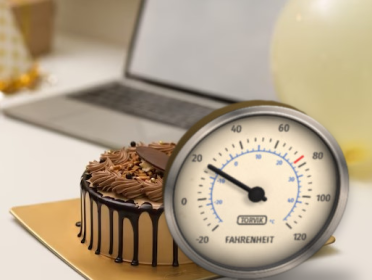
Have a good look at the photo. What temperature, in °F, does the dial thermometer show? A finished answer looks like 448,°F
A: 20,°F
